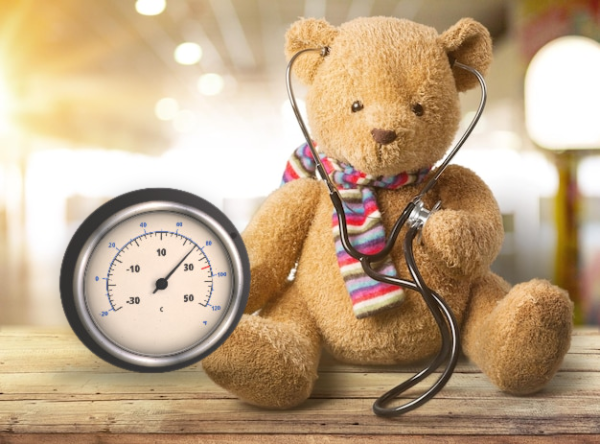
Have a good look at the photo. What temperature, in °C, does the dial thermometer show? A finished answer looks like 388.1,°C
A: 24,°C
